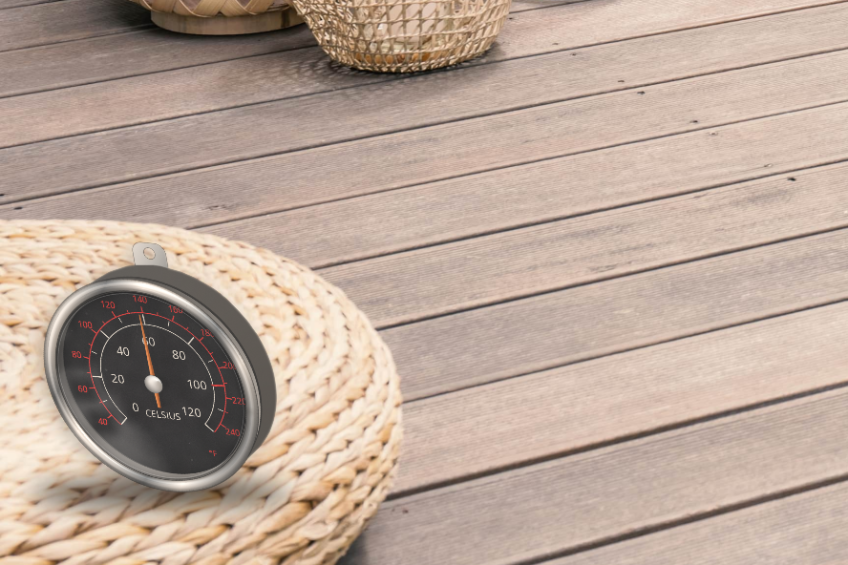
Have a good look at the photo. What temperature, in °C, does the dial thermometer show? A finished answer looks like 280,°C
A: 60,°C
